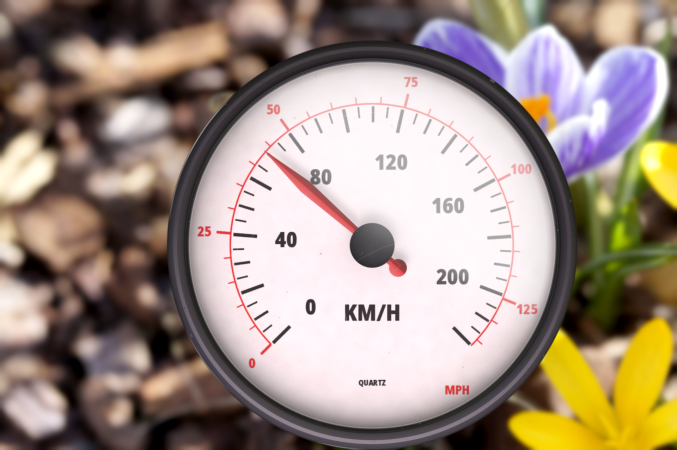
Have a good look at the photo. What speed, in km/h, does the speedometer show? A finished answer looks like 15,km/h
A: 70,km/h
